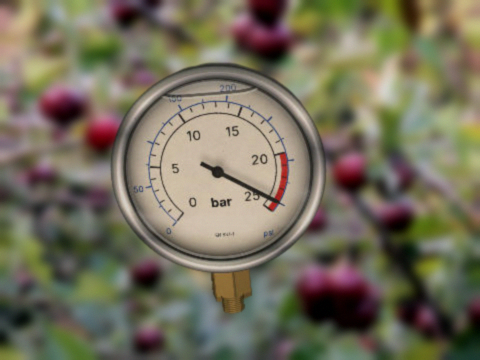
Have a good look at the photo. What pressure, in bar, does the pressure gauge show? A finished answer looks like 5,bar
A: 24,bar
